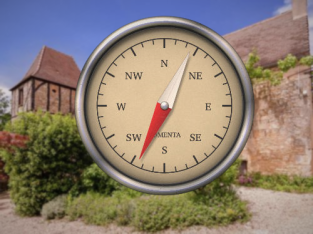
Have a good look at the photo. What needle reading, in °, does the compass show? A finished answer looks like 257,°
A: 205,°
